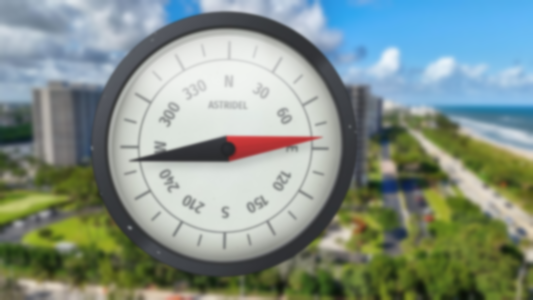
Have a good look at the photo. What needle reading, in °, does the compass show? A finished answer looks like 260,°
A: 82.5,°
